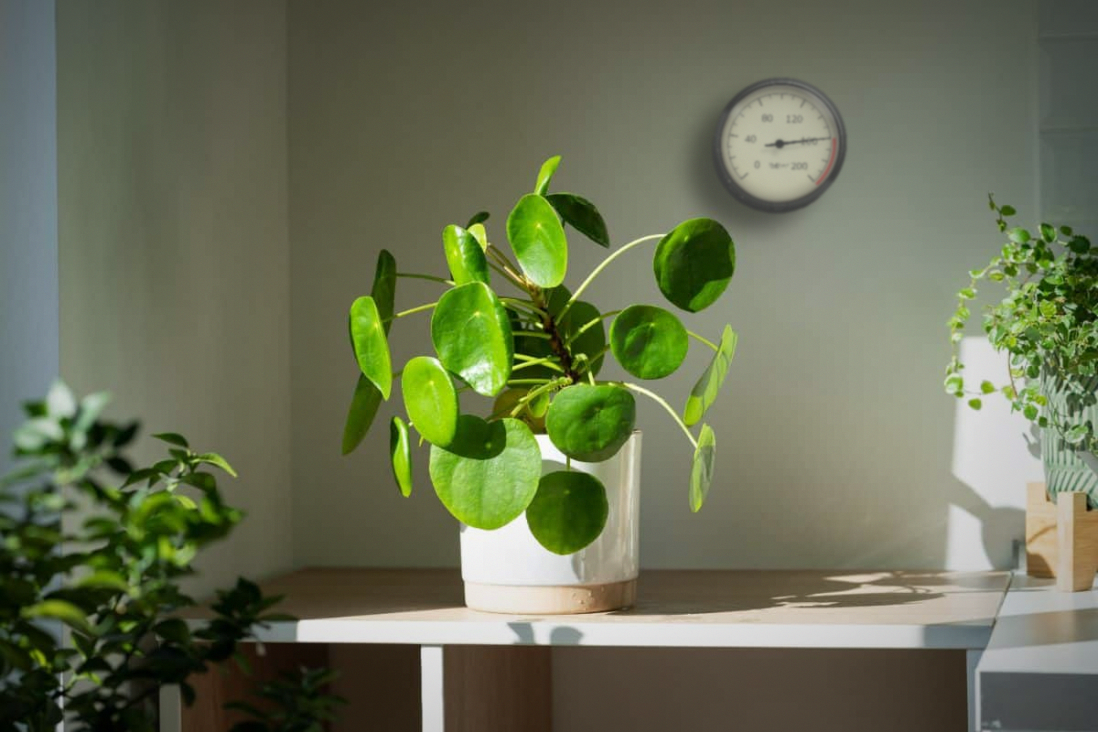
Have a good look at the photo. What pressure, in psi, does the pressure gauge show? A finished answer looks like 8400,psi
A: 160,psi
